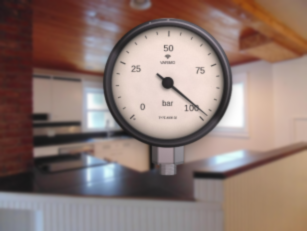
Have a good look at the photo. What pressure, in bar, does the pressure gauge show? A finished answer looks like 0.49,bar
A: 97.5,bar
